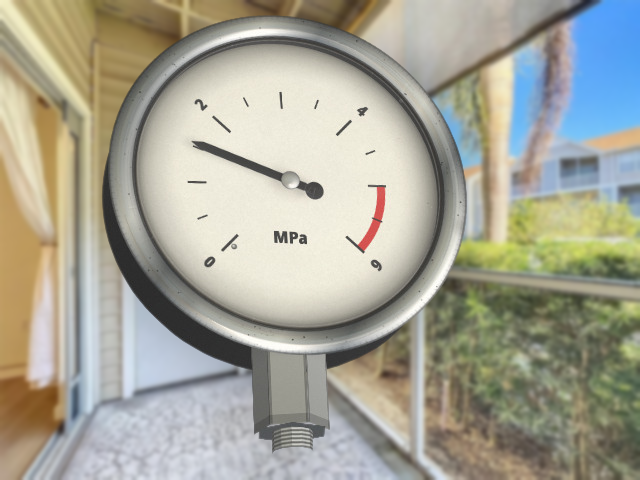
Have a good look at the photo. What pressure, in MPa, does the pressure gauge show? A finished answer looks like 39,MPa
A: 1.5,MPa
